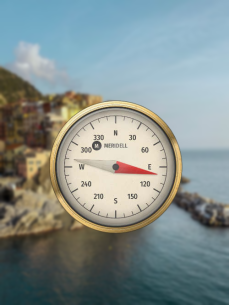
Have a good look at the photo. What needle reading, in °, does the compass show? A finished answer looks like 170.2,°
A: 100,°
